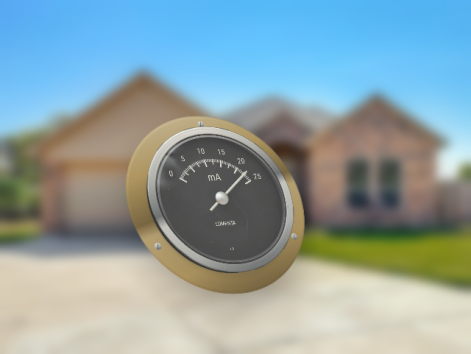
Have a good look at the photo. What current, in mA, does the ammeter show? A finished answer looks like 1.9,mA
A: 22.5,mA
